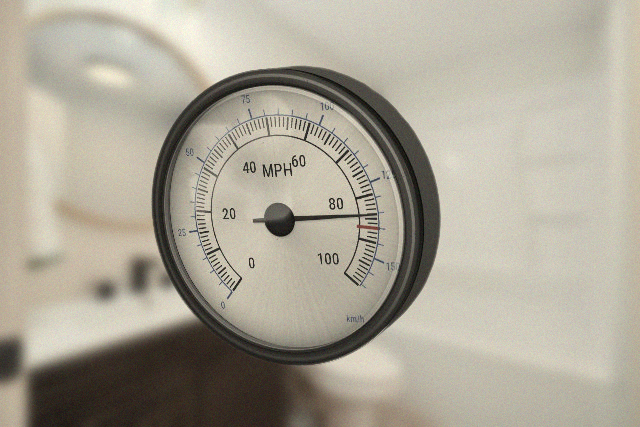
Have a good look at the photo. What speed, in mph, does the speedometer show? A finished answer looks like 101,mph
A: 84,mph
